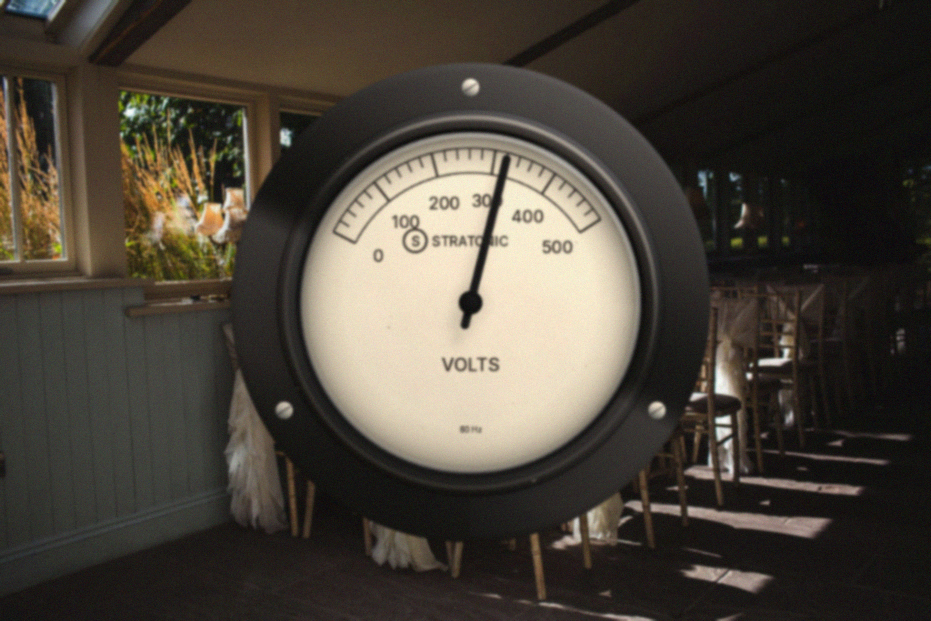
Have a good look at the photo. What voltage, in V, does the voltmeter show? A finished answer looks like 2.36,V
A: 320,V
